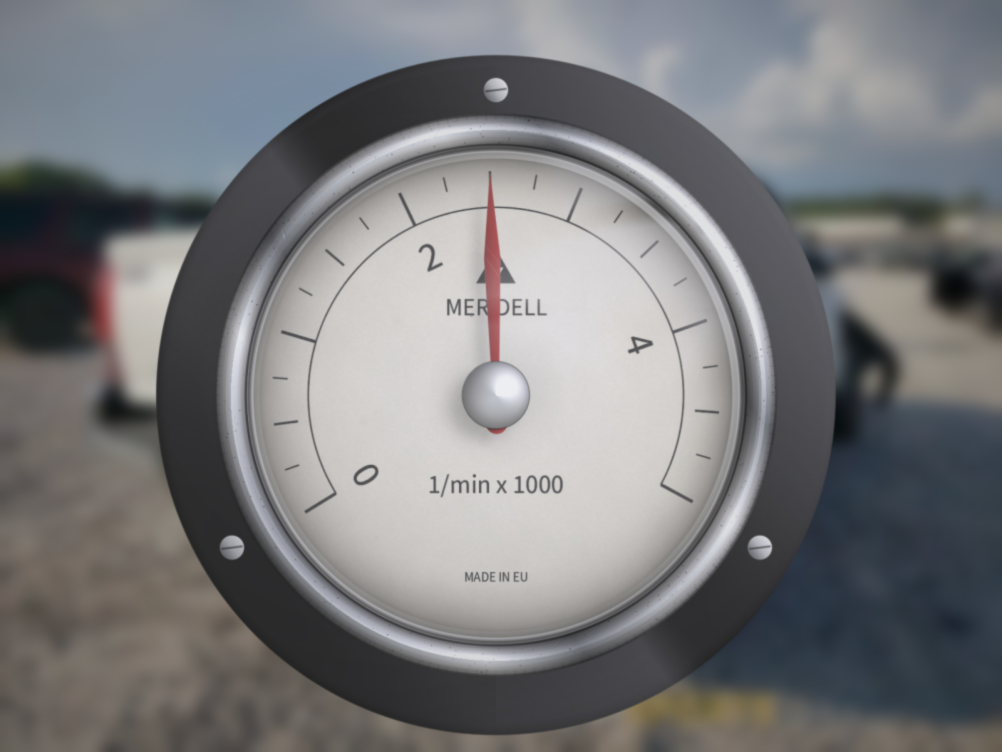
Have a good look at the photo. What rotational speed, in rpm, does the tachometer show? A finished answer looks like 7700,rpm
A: 2500,rpm
